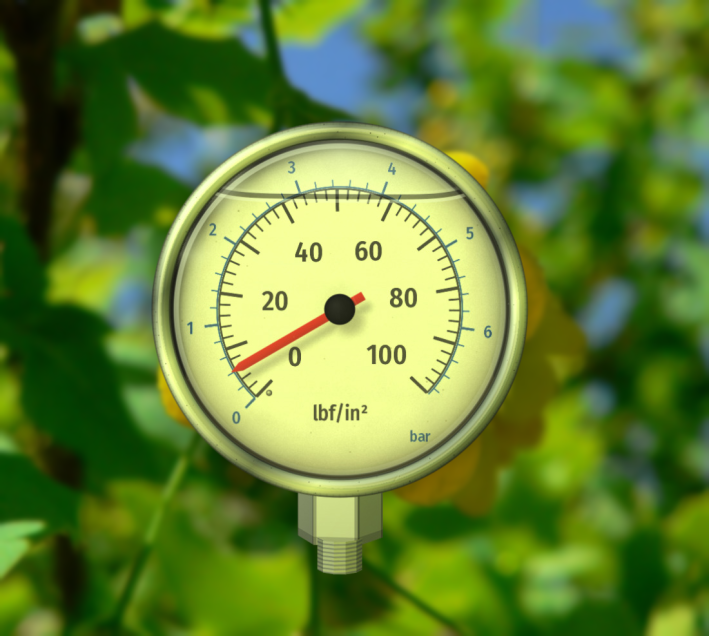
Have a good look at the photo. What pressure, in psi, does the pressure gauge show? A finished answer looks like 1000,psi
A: 6,psi
